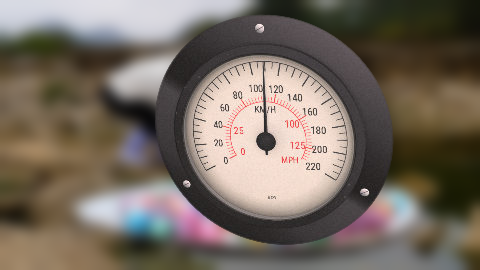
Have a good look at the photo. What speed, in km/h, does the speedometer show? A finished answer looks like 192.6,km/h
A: 110,km/h
